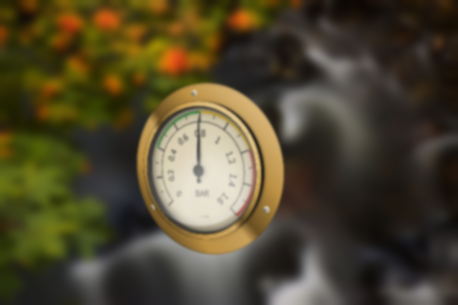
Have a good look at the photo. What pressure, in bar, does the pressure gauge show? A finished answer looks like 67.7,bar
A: 0.8,bar
